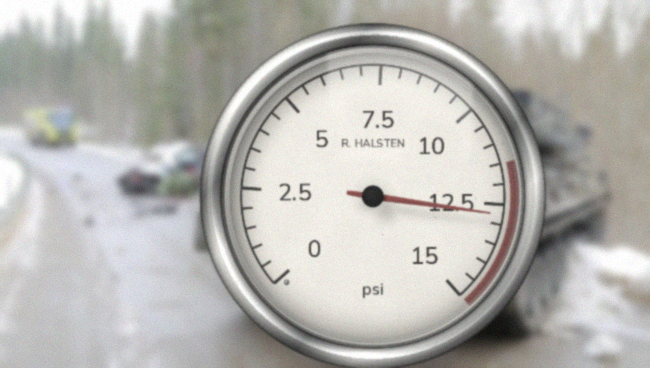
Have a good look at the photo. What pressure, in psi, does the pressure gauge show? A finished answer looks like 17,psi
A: 12.75,psi
